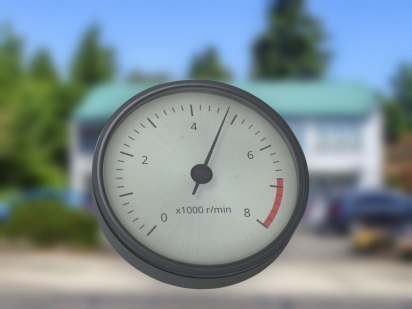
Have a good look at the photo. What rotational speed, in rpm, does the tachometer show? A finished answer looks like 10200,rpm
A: 4800,rpm
